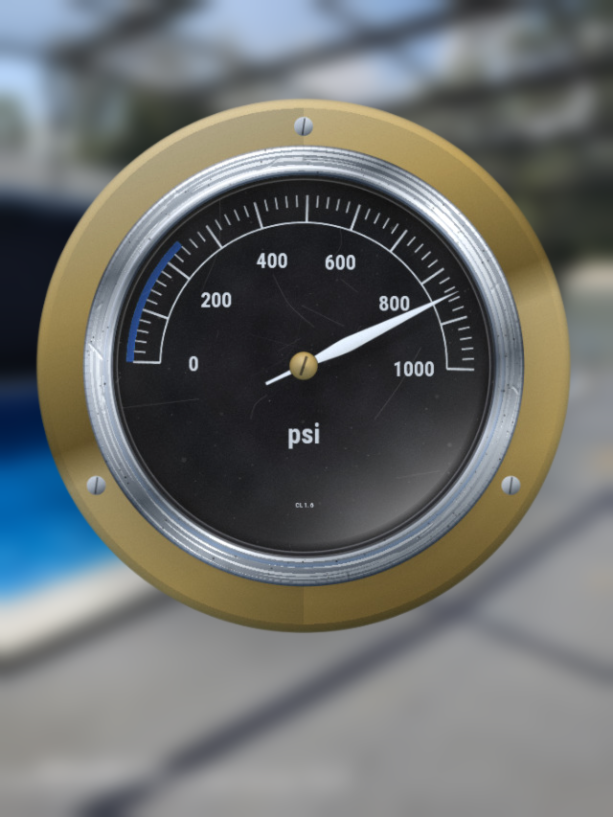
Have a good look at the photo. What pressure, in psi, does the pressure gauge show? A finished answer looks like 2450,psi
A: 850,psi
